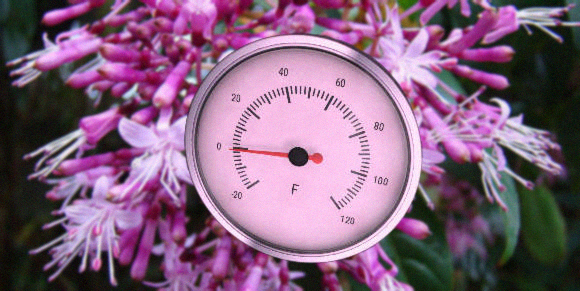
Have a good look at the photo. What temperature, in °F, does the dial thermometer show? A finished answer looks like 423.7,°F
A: 0,°F
